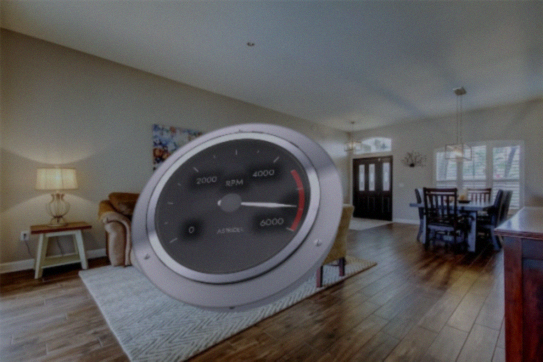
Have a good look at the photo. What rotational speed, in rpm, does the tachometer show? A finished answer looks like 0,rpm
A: 5500,rpm
